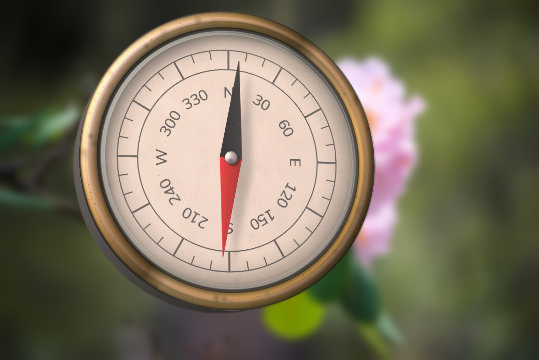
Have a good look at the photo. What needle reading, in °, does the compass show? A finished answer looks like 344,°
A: 185,°
